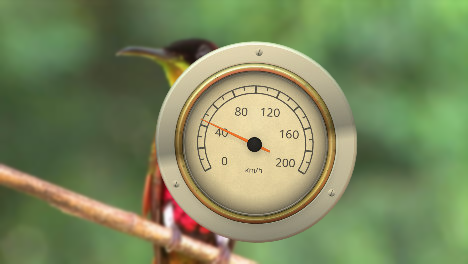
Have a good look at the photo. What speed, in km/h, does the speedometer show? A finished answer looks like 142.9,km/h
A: 45,km/h
